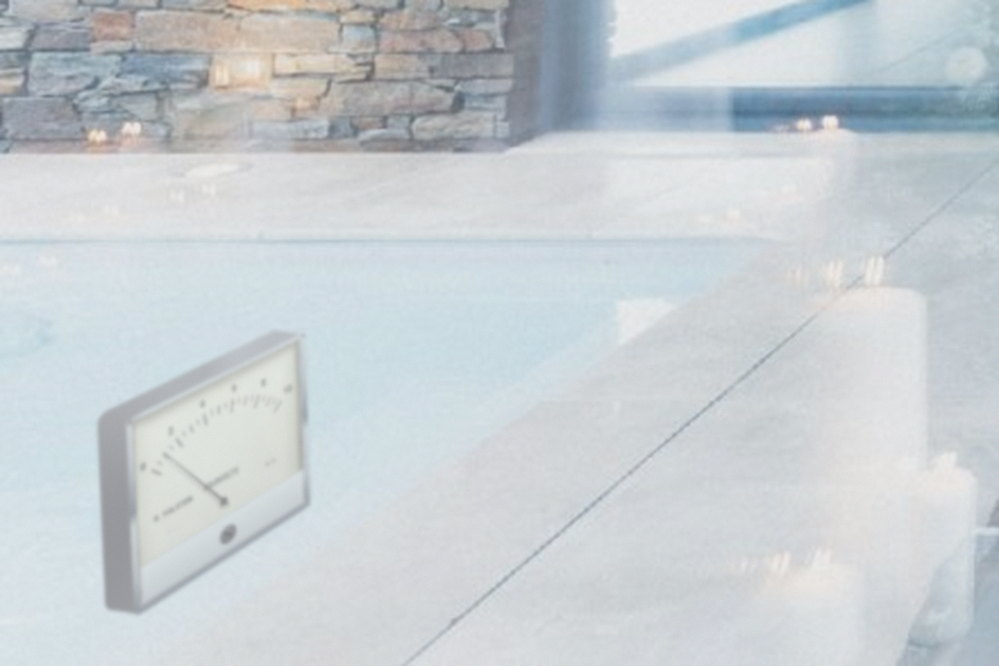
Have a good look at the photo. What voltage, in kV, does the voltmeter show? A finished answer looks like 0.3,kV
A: 1,kV
